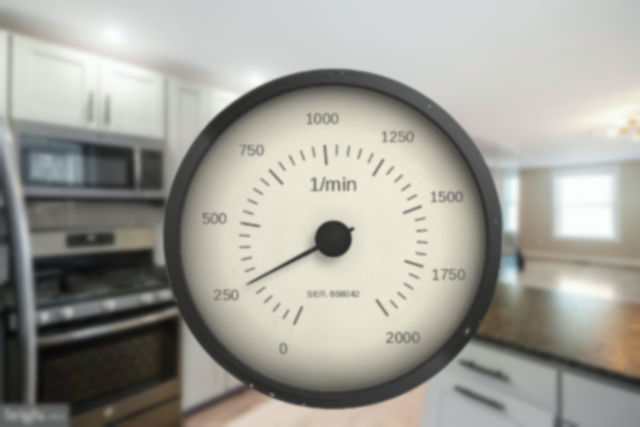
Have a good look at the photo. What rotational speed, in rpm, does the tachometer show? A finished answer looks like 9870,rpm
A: 250,rpm
